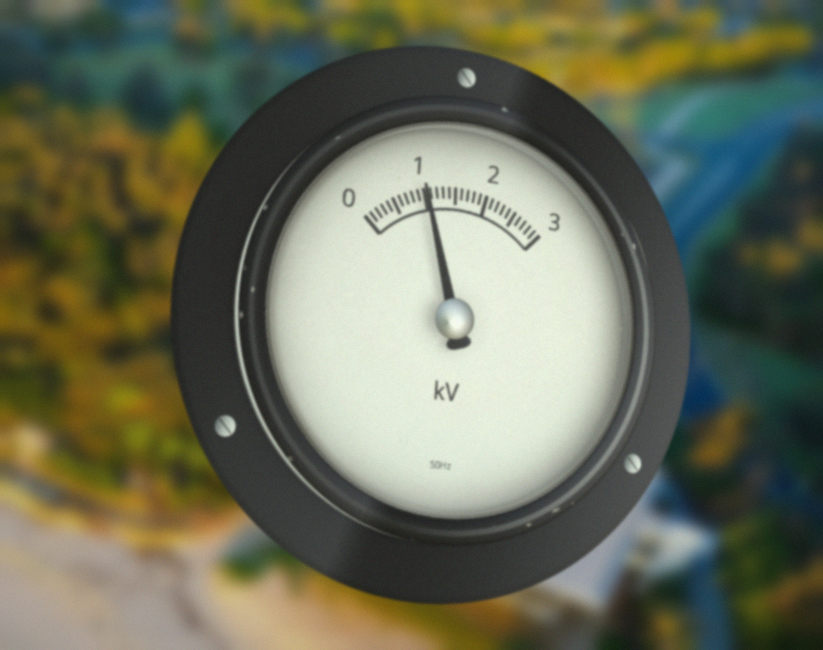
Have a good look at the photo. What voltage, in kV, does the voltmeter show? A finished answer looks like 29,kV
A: 1,kV
